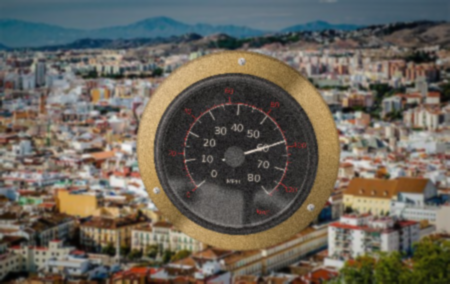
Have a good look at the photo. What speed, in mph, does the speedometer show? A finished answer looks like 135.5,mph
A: 60,mph
